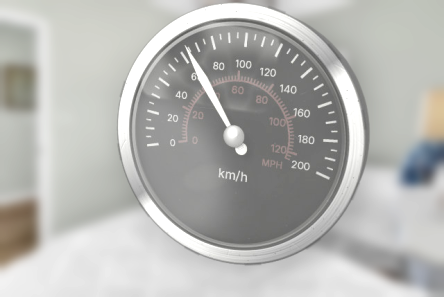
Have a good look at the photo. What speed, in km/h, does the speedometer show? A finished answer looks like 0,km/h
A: 65,km/h
